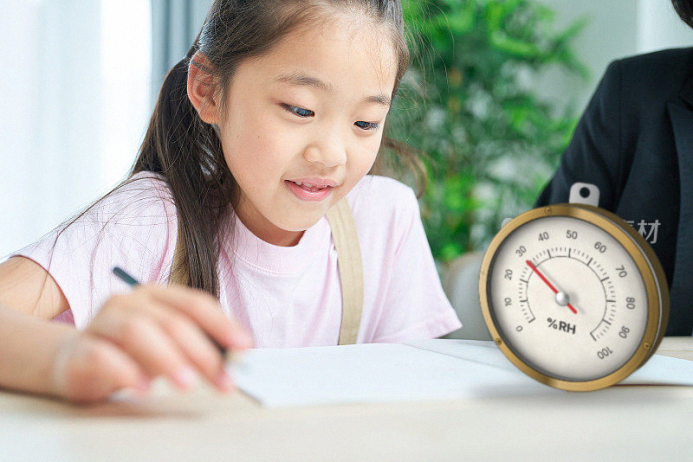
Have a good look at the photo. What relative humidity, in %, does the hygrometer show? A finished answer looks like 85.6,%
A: 30,%
